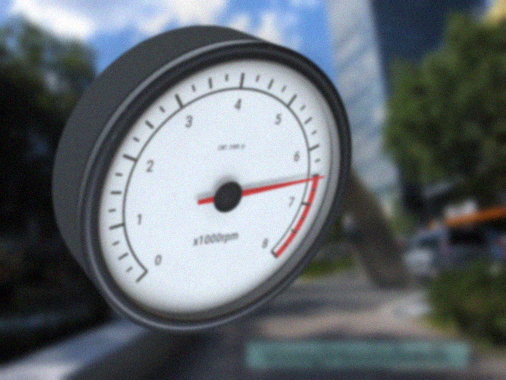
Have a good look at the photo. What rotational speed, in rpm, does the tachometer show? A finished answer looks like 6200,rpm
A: 6500,rpm
